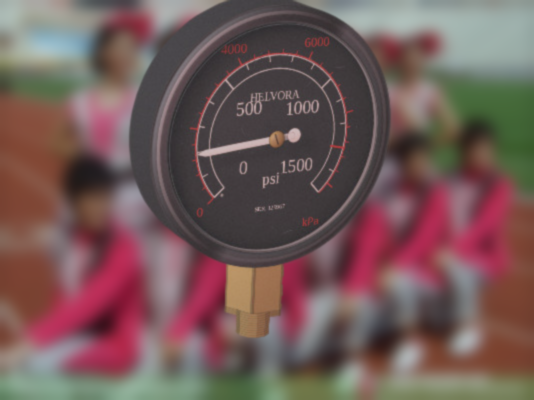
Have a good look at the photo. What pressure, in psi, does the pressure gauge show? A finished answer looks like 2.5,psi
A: 200,psi
